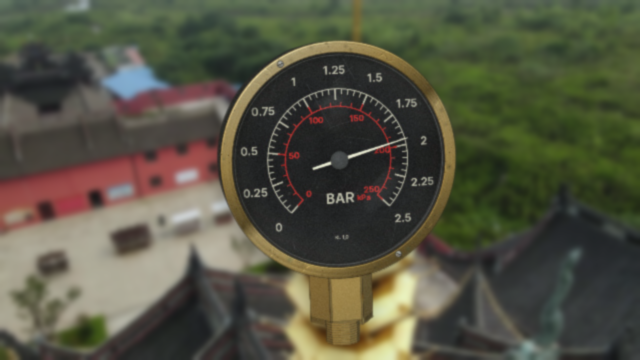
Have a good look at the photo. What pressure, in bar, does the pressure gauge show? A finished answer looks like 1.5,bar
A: 1.95,bar
